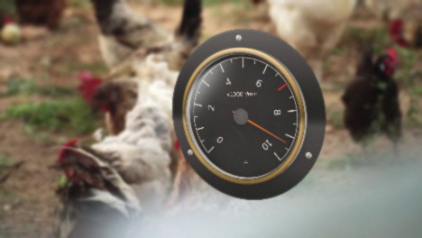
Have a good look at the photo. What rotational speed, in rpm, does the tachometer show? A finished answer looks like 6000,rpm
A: 9250,rpm
